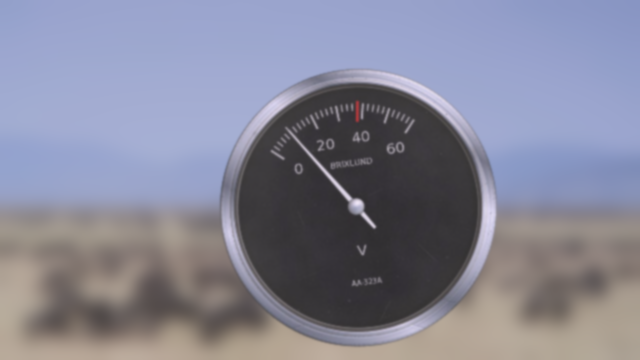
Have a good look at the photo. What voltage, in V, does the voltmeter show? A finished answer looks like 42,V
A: 10,V
